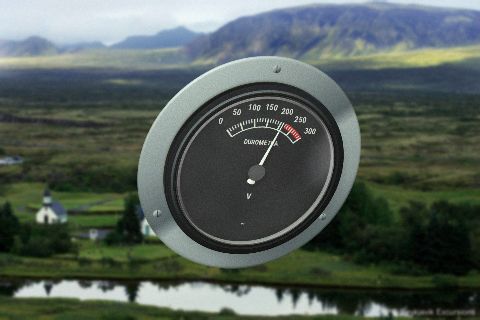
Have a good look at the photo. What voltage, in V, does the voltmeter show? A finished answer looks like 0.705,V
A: 200,V
